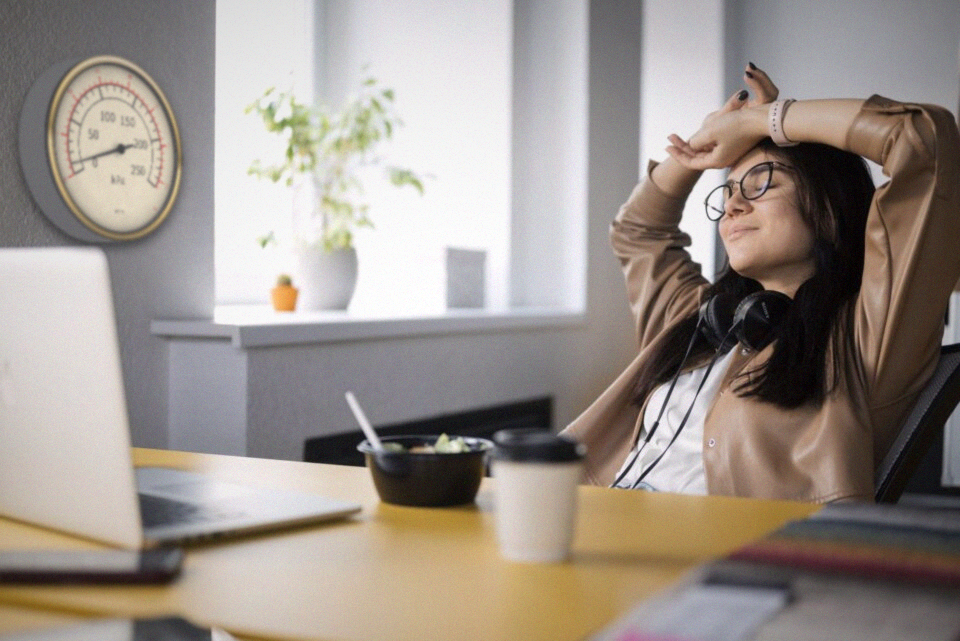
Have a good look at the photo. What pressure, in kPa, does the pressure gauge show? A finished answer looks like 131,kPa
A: 10,kPa
